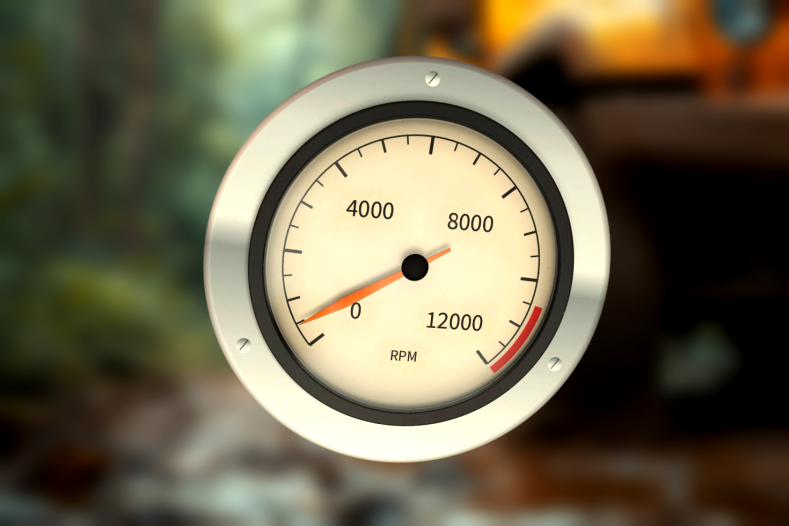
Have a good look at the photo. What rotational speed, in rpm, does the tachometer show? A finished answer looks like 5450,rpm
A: 500,rpm
